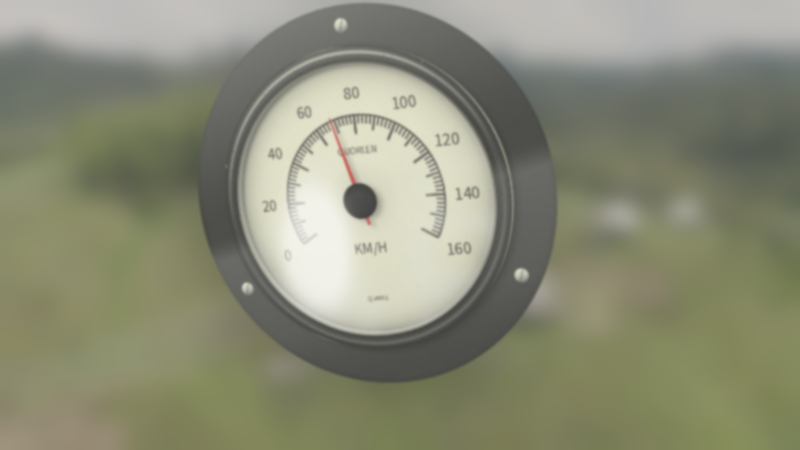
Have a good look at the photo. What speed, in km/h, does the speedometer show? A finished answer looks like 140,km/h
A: 70,km/h
